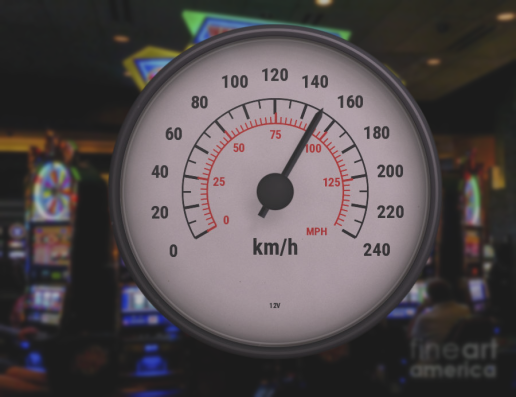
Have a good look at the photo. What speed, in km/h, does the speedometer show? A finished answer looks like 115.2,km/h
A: 150,km/h
